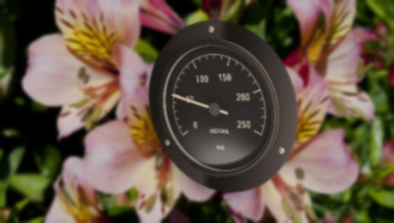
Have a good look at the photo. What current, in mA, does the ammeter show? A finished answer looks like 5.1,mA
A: 50,mA
